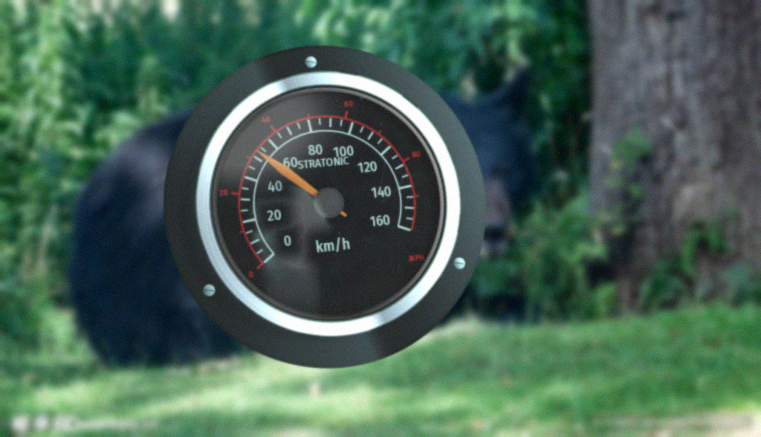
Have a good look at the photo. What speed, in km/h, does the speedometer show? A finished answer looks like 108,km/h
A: 52.5,km/h
